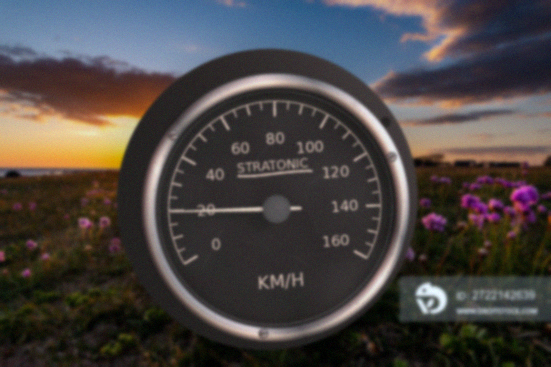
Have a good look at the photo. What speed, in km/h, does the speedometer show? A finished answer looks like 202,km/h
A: 20,km/h
